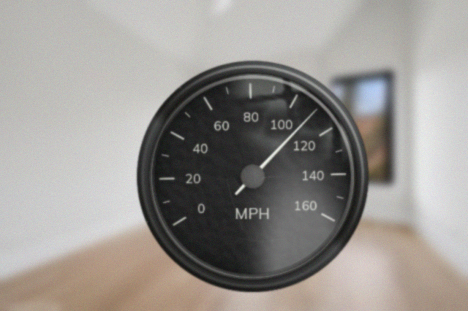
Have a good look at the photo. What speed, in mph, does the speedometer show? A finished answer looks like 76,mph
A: 110,mph
